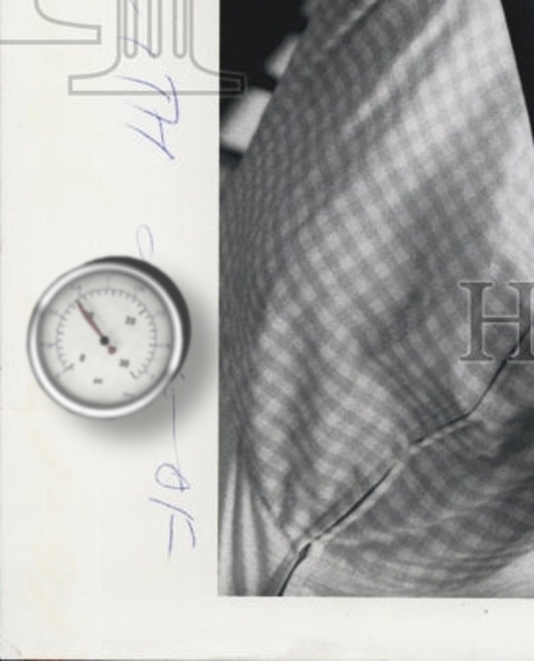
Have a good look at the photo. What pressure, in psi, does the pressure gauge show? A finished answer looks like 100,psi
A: 10,psi
